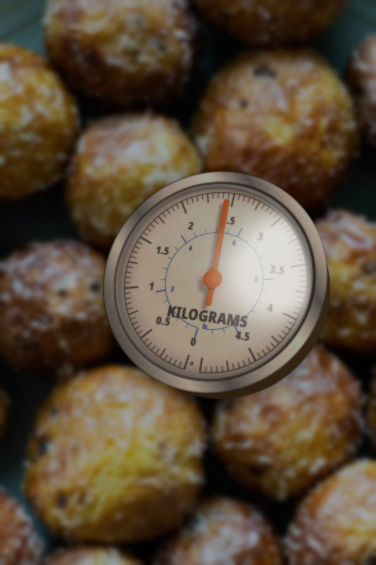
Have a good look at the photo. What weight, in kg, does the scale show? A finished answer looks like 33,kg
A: 2.45,kg
